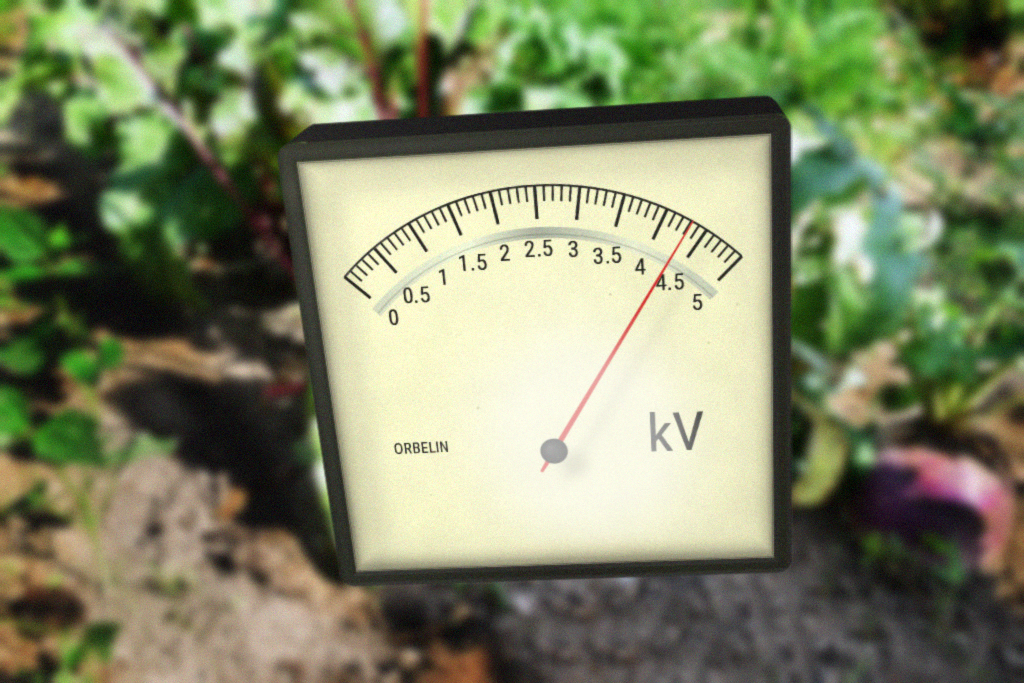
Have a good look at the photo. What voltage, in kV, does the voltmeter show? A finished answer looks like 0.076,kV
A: 4.3,kV
